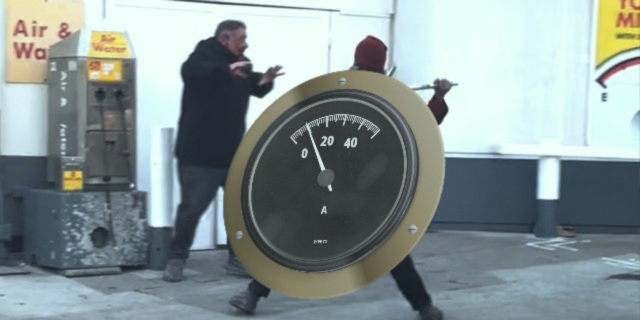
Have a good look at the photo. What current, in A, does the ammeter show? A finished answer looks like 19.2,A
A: 10,A
